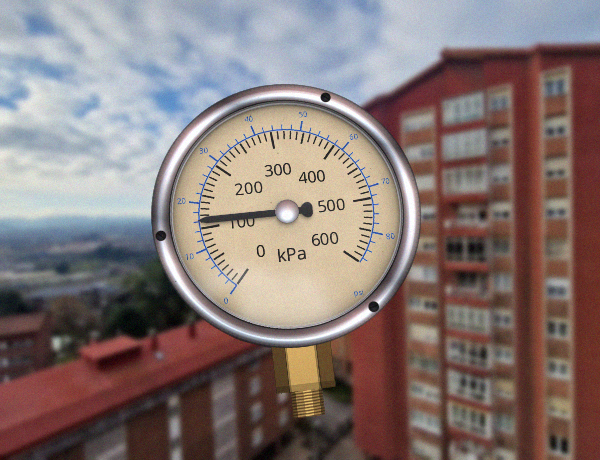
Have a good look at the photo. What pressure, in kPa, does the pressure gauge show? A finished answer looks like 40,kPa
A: 110,kPa
